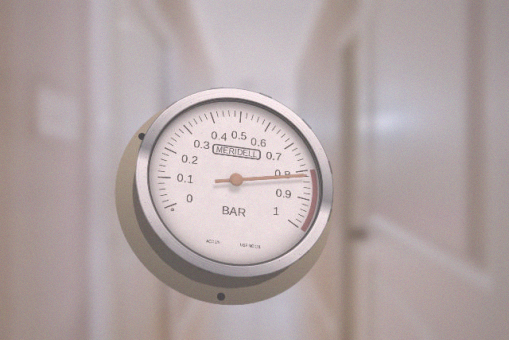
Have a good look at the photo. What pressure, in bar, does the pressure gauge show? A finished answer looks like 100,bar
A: 0.82,bar
